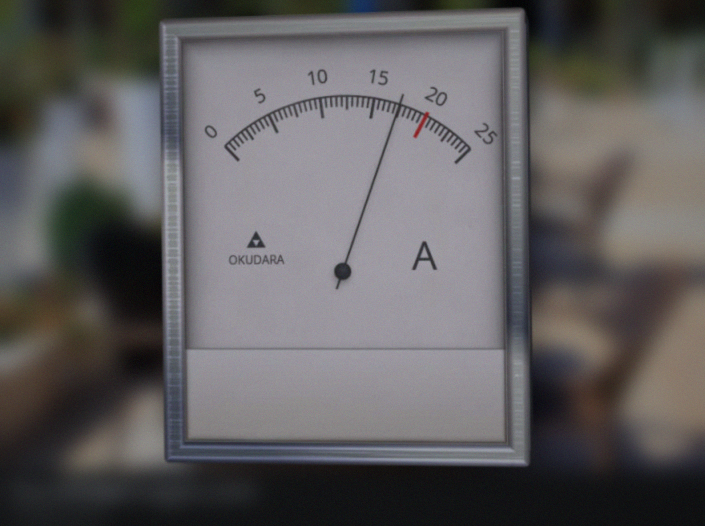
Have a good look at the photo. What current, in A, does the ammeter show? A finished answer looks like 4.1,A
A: 17.5,A
